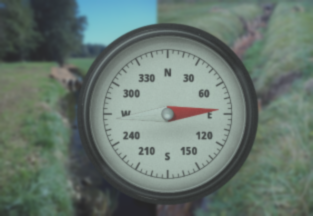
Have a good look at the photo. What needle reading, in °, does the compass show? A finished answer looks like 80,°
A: 85,°
